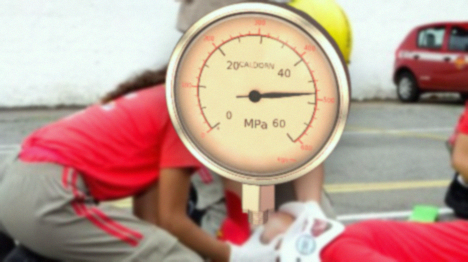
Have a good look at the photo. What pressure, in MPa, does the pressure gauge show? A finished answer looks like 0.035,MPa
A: 47.5,MPa
